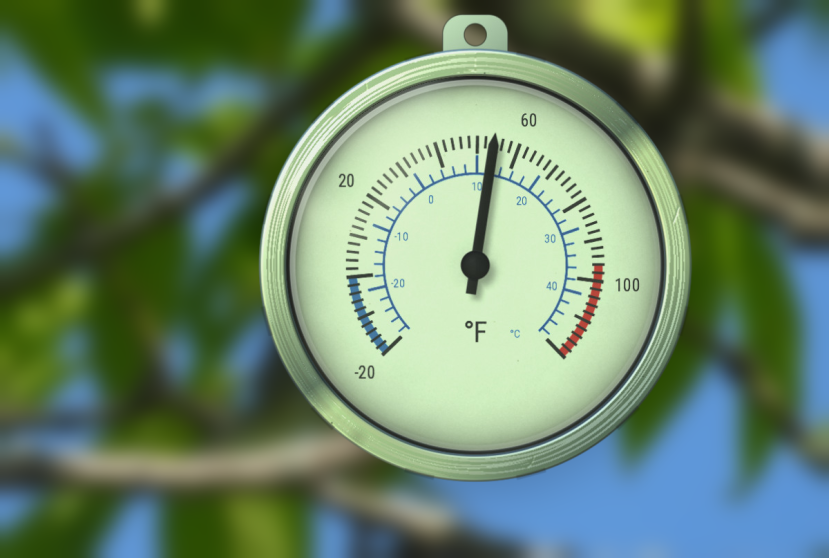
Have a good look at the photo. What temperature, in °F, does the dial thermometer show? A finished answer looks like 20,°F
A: 54,°F
